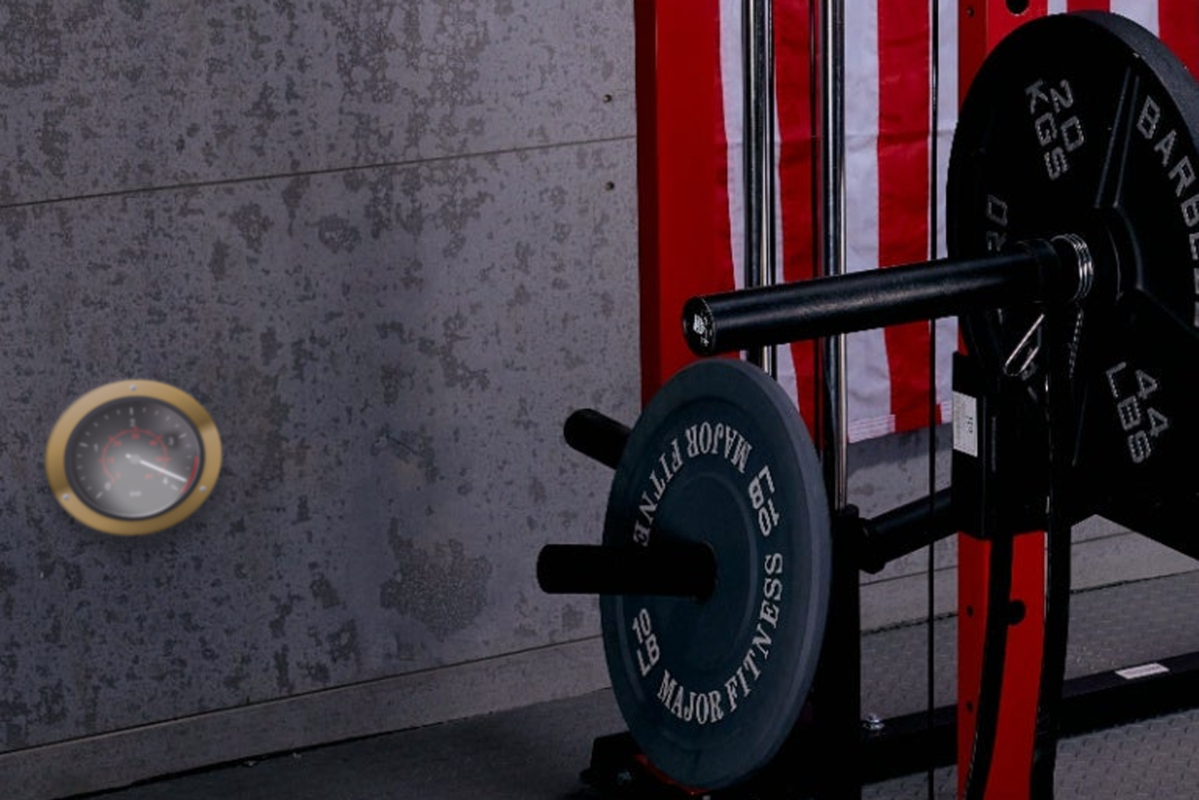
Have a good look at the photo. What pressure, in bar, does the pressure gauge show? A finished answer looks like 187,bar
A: 3.8,bar
